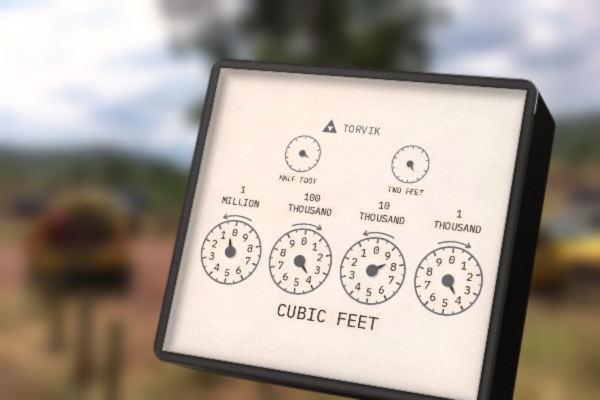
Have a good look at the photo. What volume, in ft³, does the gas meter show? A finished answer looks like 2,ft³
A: 38400,ft³
